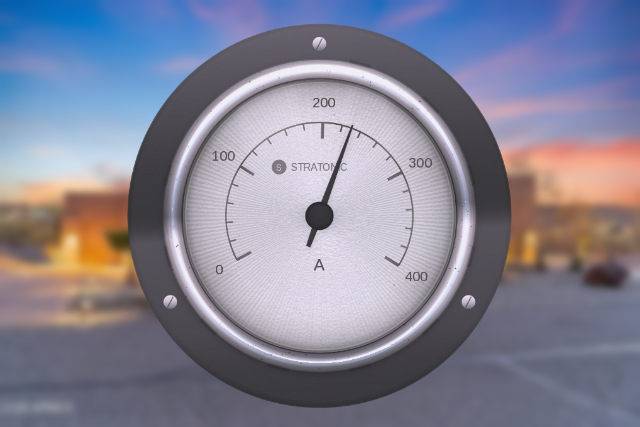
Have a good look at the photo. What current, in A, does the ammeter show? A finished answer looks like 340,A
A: 230,A
